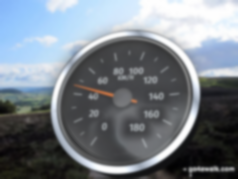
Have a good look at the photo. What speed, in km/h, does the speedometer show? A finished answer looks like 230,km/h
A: 45,km/h
